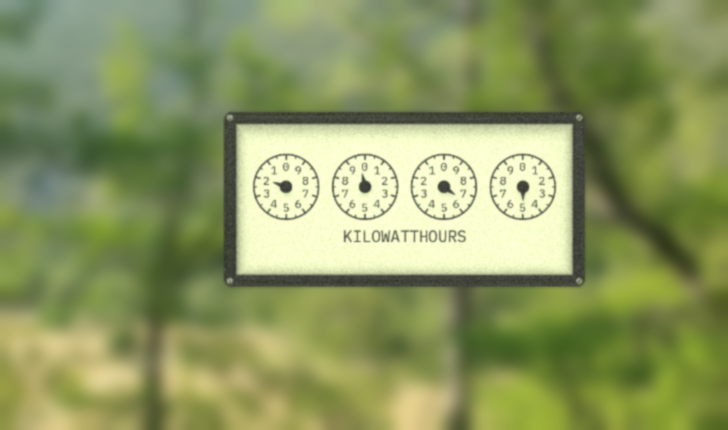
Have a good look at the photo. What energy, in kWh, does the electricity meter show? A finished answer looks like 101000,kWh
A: 1965,kWh
